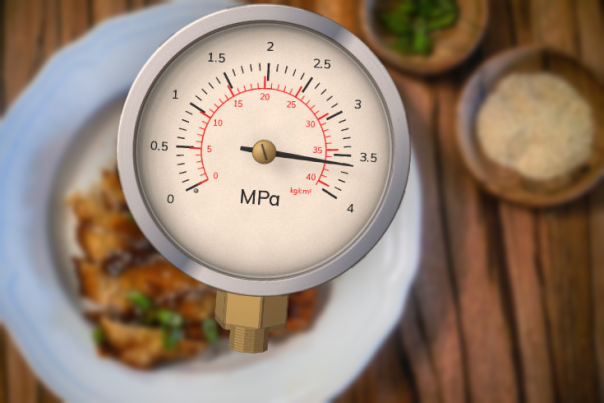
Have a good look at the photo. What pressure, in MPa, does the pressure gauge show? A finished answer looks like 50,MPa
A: 3.6,MPa
